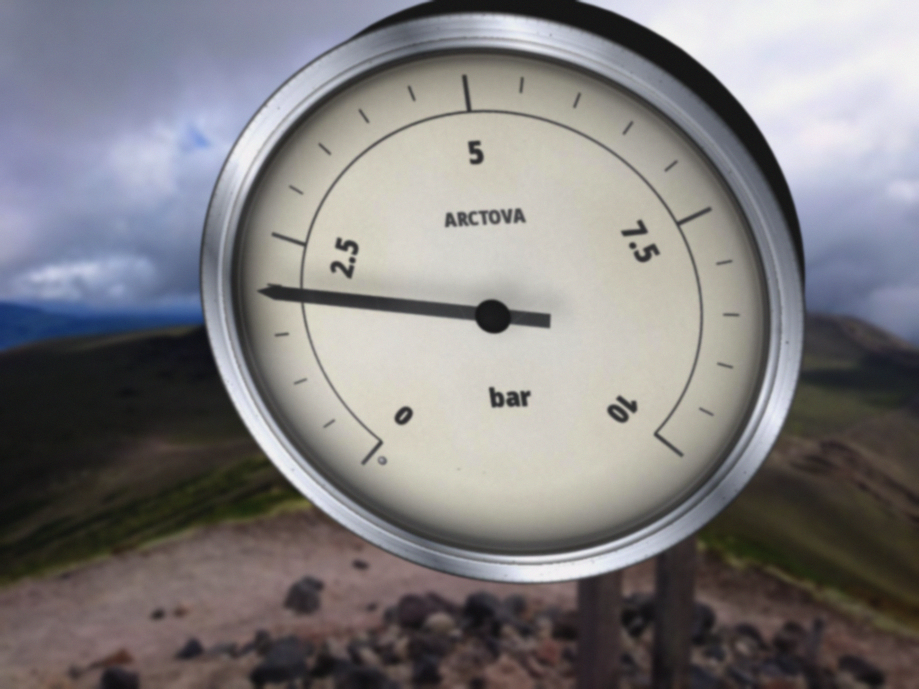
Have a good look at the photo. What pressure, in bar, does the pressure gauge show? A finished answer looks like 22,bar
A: 2,bar
